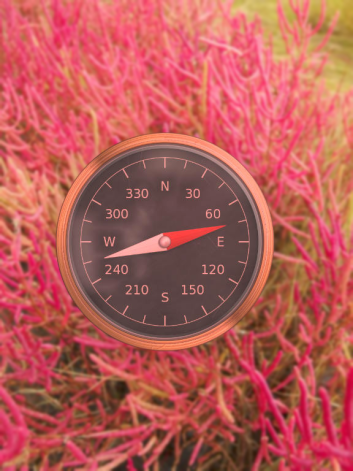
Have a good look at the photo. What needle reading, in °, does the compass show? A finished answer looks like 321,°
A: 75,°
